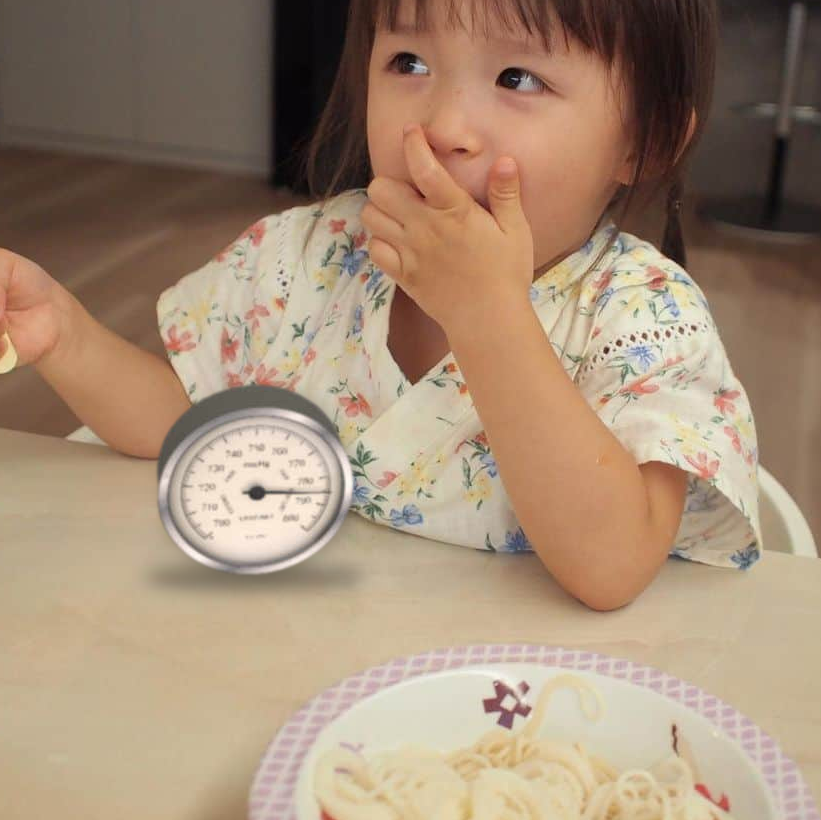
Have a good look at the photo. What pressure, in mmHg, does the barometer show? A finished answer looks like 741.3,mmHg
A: 785,mmHg
